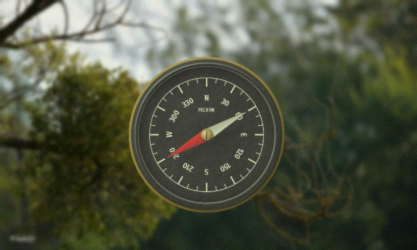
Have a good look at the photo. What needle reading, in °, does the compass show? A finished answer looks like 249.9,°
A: 240,°
